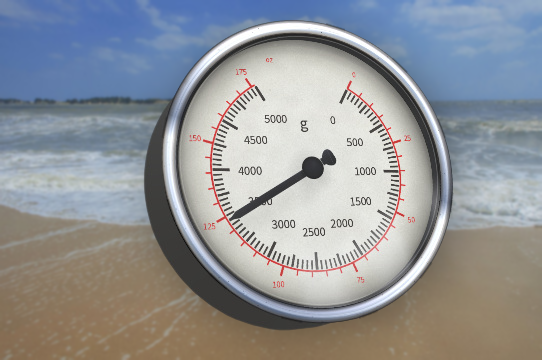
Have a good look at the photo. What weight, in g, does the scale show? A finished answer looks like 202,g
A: 3500,g
